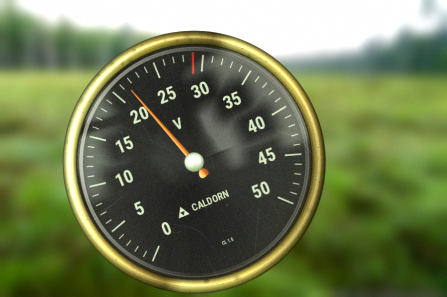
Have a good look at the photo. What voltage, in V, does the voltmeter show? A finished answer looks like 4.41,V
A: 21.5,V
